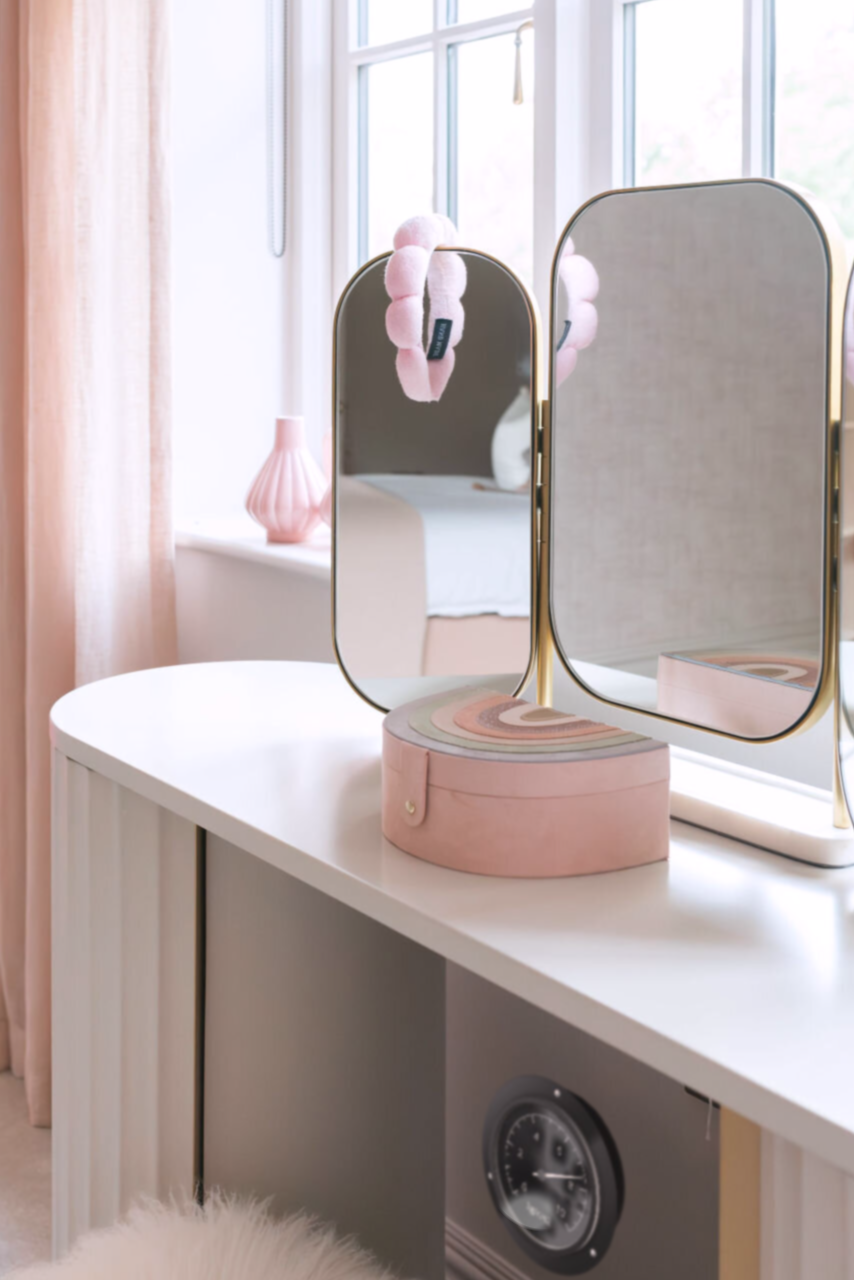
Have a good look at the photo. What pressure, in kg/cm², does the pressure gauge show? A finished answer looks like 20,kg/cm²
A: 7.5,kg/cm²
